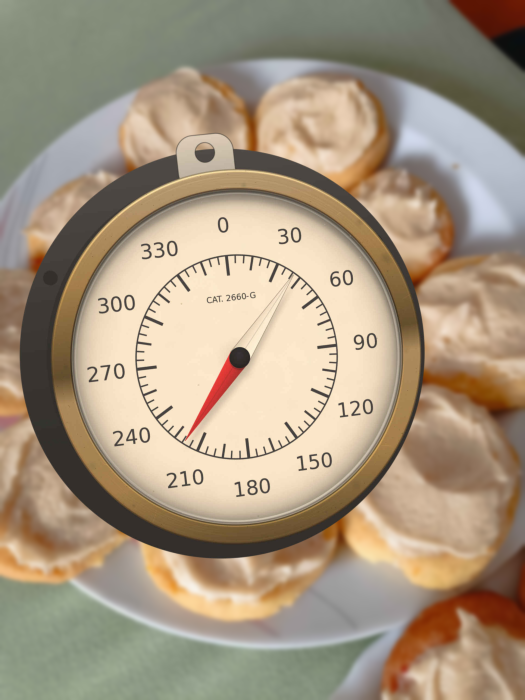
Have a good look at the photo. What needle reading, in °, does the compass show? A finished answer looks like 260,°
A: 220,°
